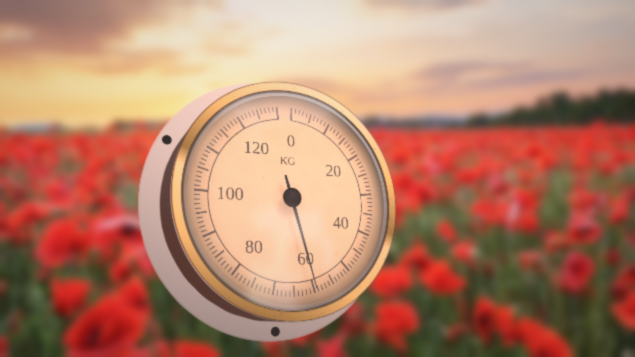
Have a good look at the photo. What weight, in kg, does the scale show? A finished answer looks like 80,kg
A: 60,kg
